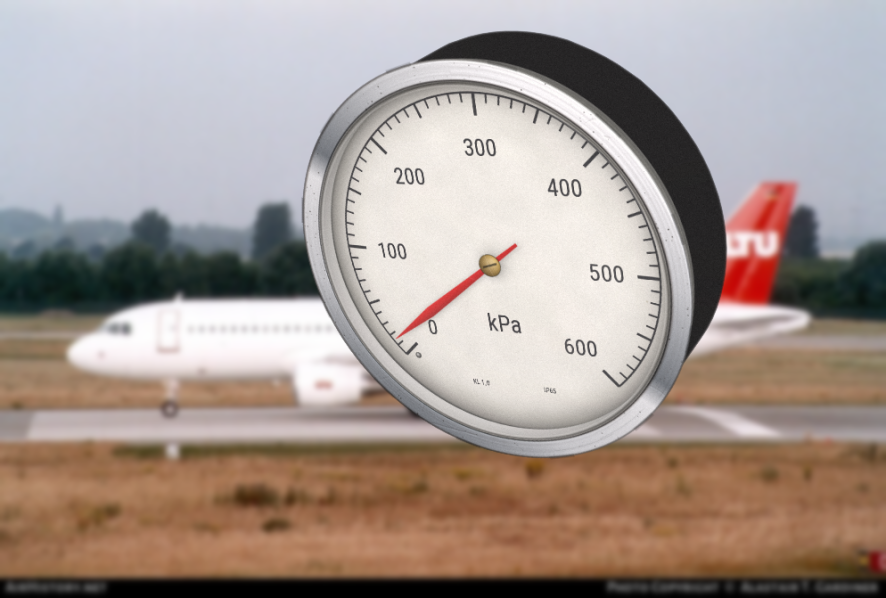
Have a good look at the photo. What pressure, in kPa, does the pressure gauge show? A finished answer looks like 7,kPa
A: 15,kPa
